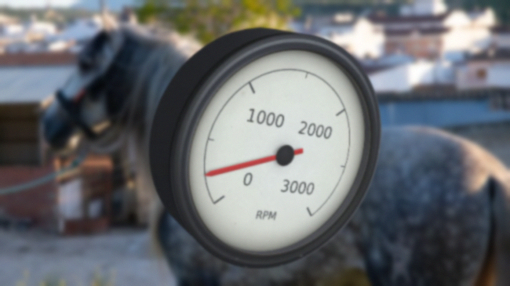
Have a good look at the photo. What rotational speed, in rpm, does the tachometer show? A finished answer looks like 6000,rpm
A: 250,rpm
